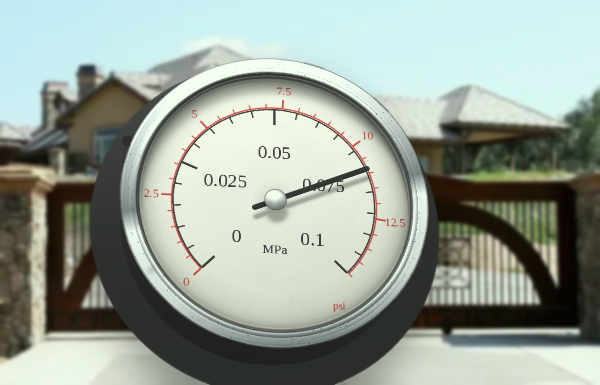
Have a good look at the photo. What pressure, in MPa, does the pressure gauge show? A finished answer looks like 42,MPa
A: 0.075,MPa
